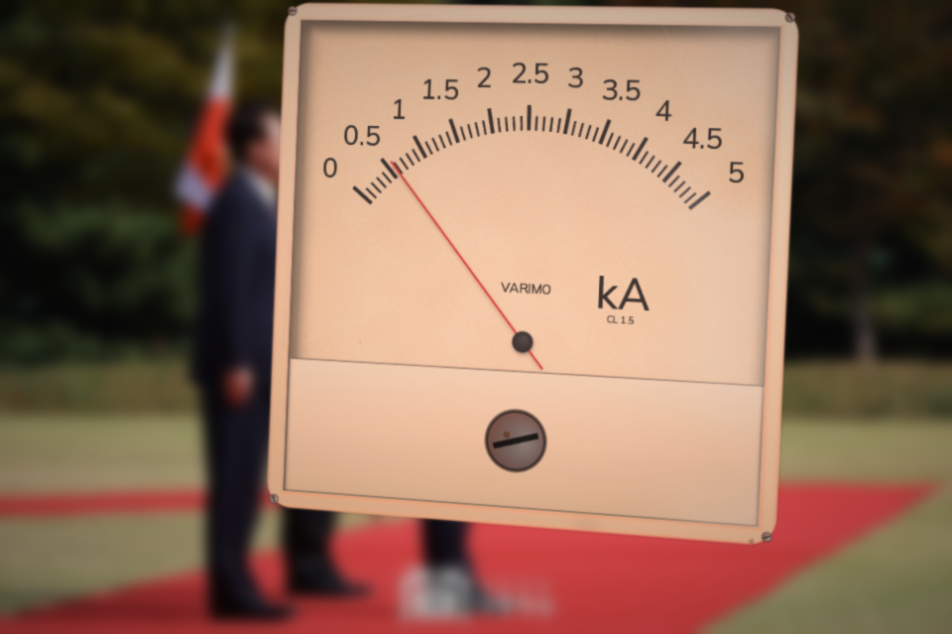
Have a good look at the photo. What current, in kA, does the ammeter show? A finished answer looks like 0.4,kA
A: 0.6,kA
